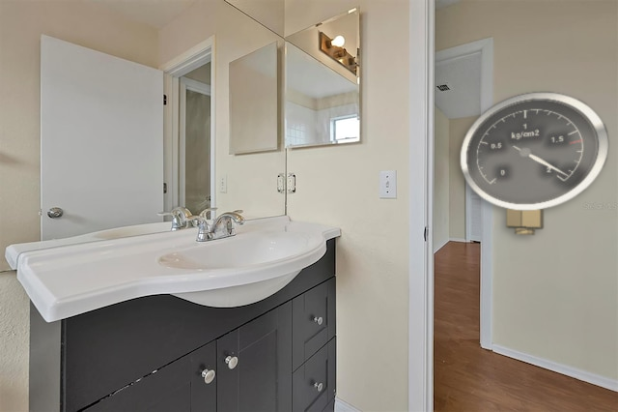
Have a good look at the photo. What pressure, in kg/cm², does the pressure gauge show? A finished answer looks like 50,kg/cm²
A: 1.95,kg/cm²
